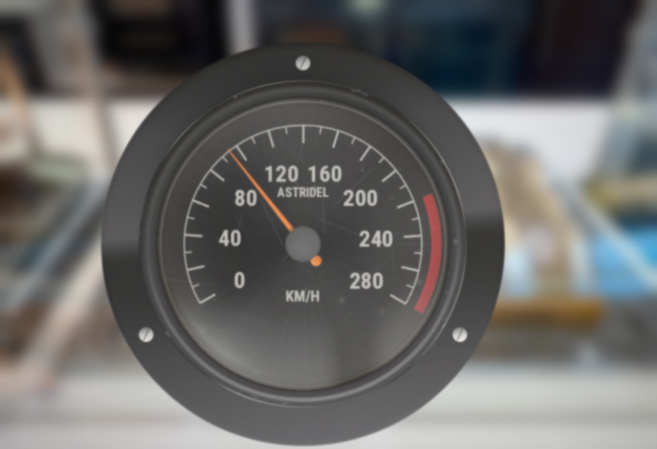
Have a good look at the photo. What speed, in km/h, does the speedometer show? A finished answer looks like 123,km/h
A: 95,km/h
